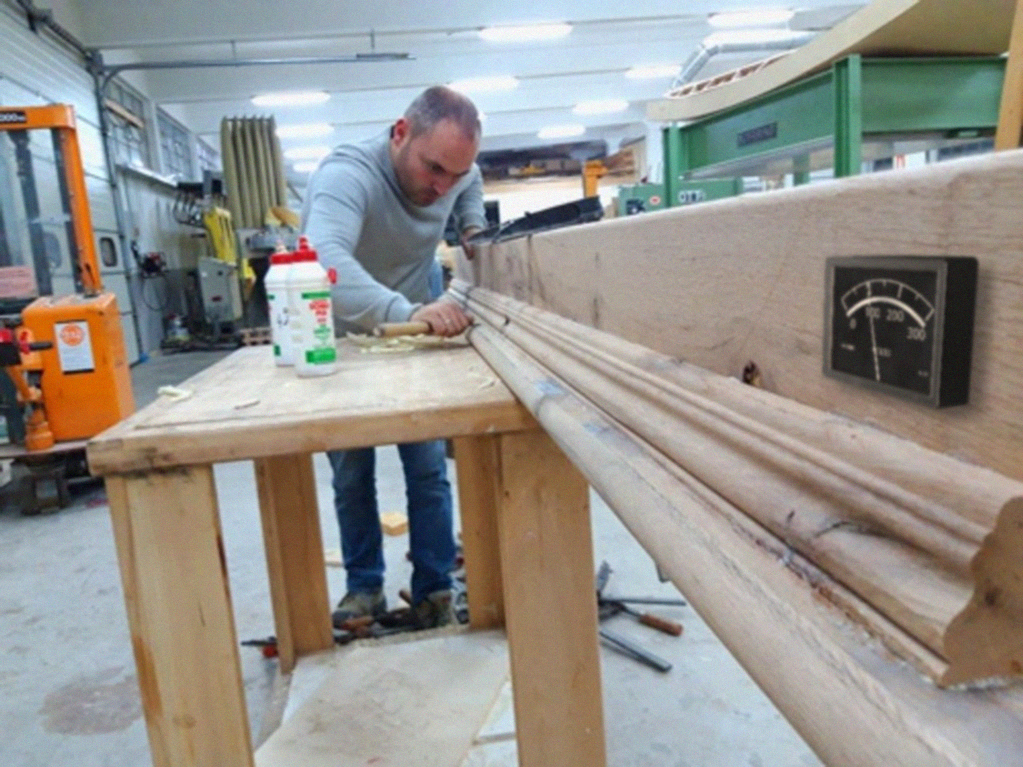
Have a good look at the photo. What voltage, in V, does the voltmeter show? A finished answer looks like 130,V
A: 100,V
